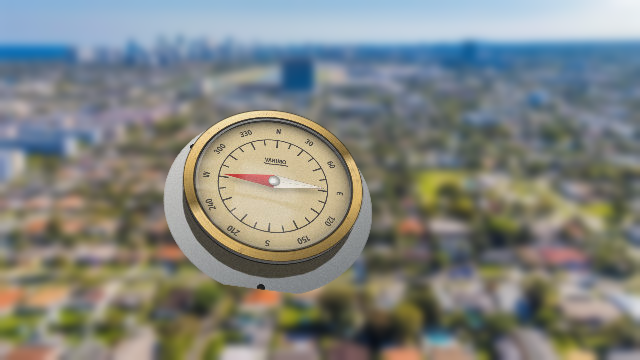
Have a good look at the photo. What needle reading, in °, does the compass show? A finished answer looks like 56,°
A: 270,°
